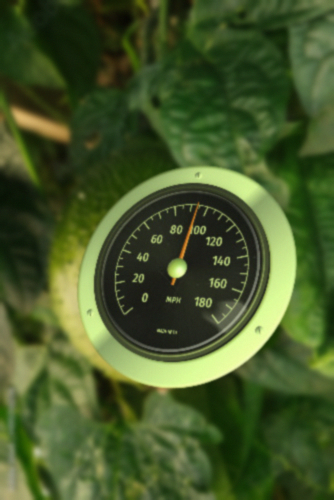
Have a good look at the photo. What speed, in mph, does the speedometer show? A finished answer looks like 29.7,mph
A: 95,mph
